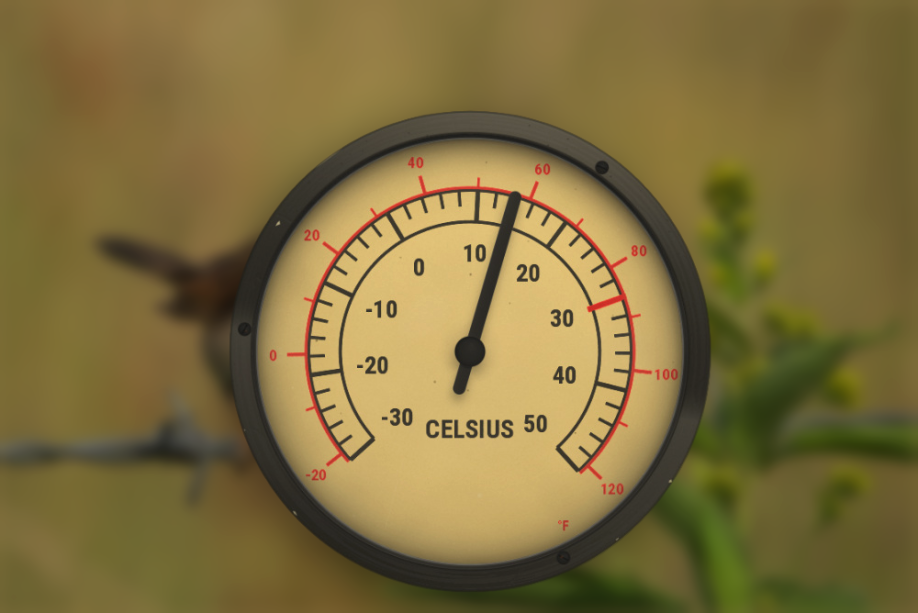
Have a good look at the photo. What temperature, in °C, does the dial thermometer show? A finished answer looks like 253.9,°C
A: 14,°C
